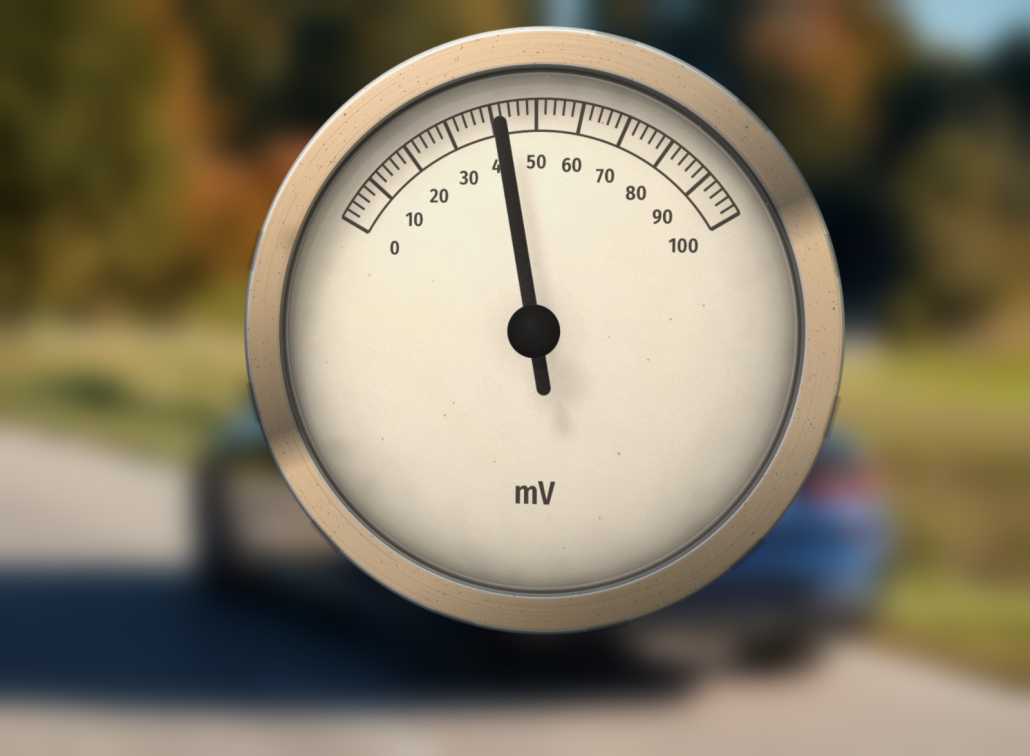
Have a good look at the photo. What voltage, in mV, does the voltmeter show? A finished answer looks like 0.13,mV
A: 42,mV
